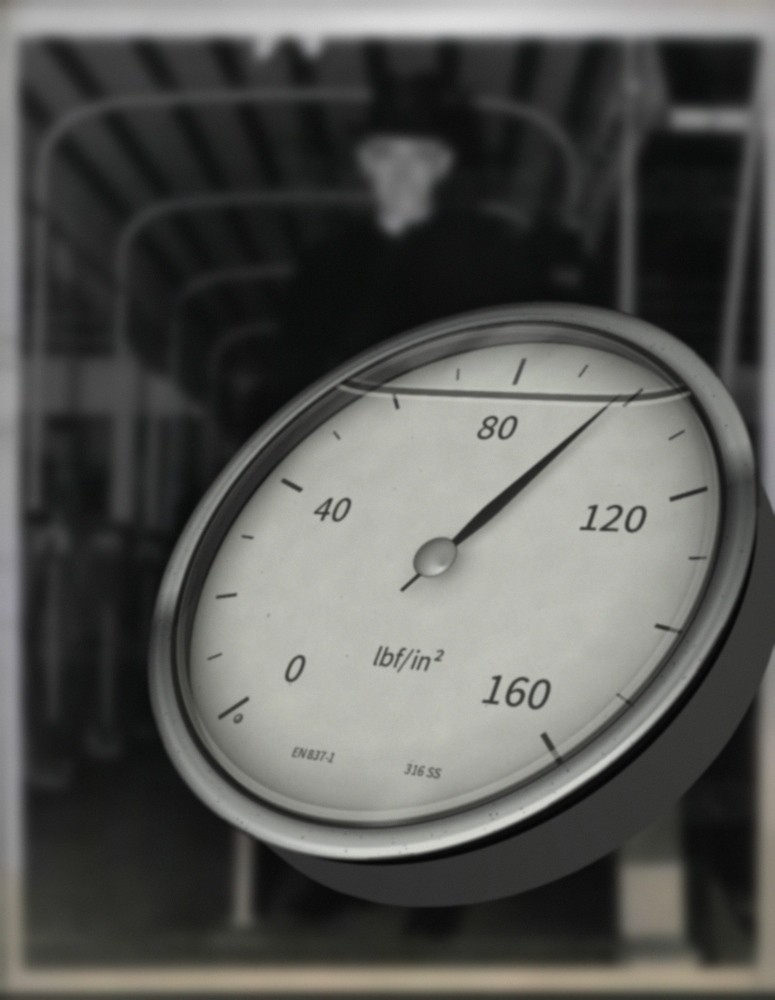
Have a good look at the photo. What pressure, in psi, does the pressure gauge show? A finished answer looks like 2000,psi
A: 100,psi
